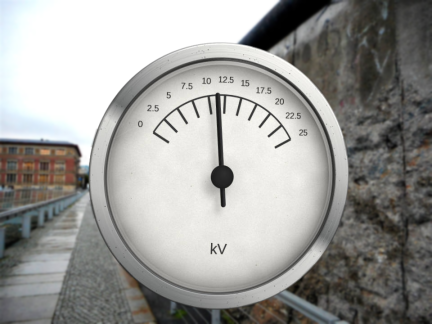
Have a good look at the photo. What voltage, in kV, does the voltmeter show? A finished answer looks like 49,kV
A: 11.25,kV
